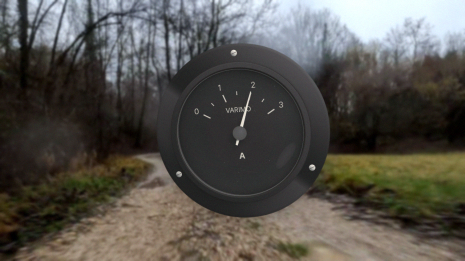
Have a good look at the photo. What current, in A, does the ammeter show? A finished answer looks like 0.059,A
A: 2,A
